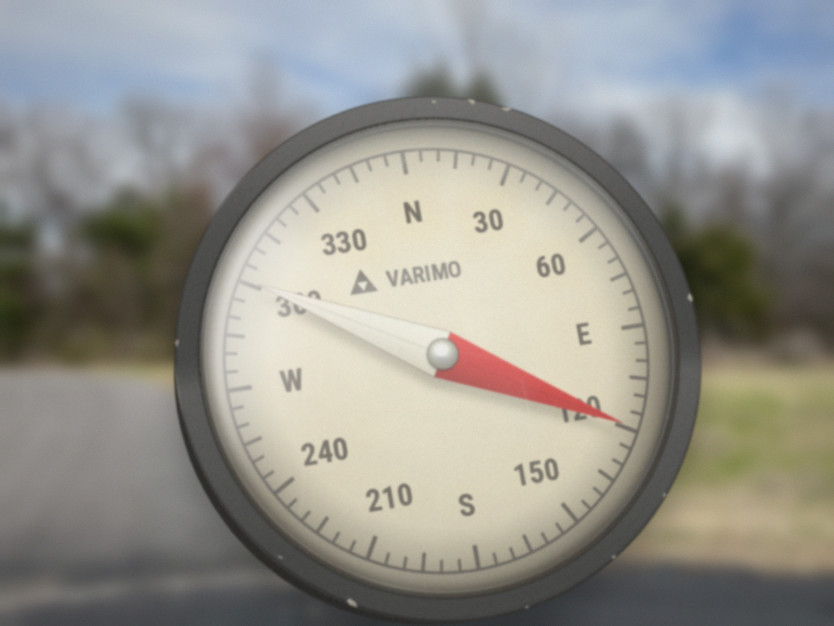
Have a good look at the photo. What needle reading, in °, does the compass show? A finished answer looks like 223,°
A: 120,°
